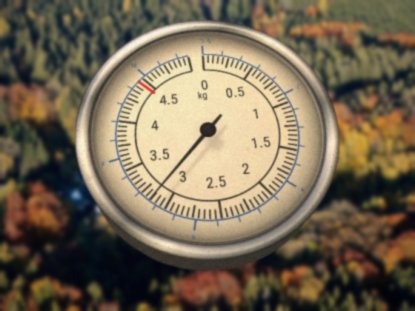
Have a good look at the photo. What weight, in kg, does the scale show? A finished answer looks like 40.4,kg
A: 3.15,kg
